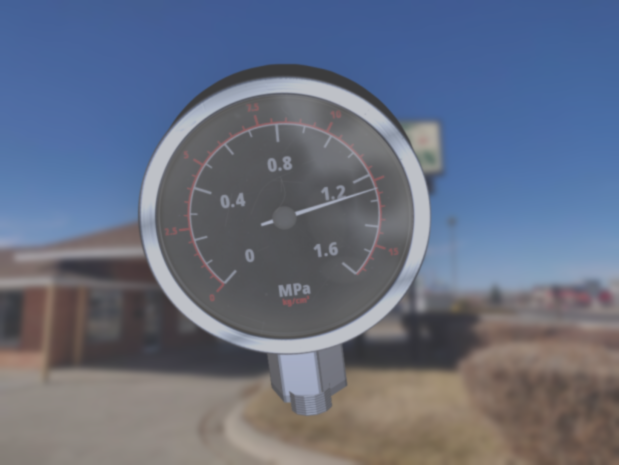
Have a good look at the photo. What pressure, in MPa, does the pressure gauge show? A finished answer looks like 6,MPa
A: 1.25,MPa
